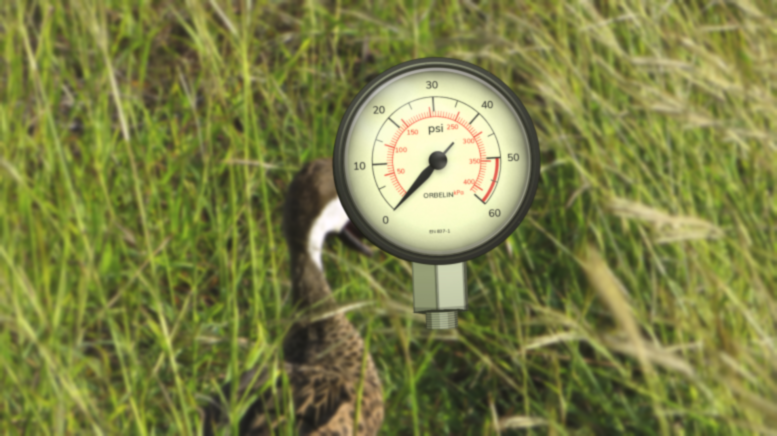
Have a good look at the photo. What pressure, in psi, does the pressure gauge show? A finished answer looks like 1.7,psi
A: 0,psi
